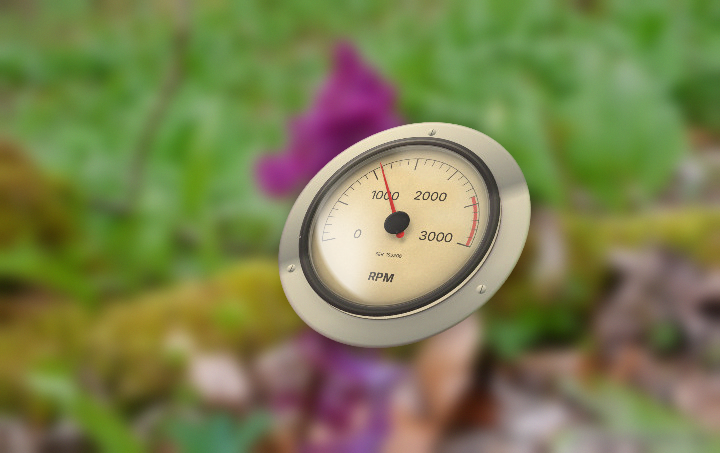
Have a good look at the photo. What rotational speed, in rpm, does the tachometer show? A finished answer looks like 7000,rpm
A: 1100,rpm
